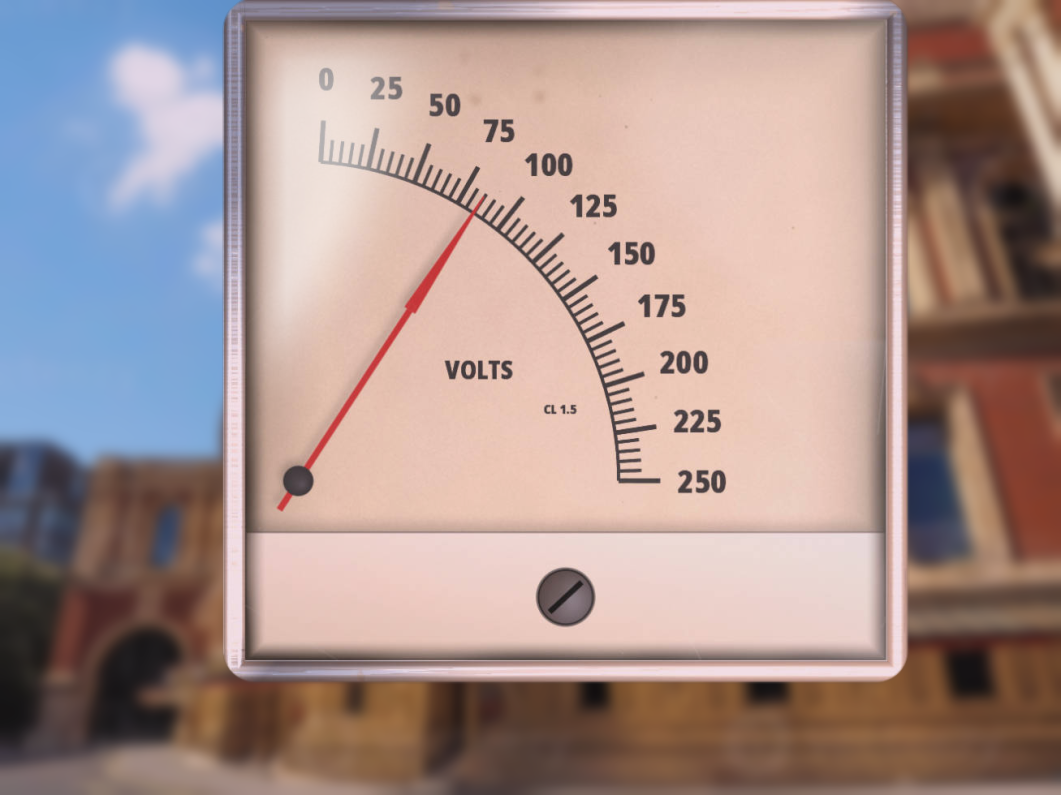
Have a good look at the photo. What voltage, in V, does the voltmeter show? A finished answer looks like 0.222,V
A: 85,V
